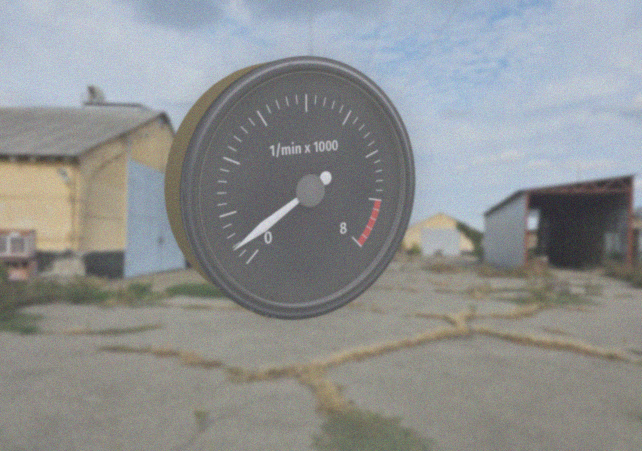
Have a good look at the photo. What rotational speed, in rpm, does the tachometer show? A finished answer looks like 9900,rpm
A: 400,rpm
